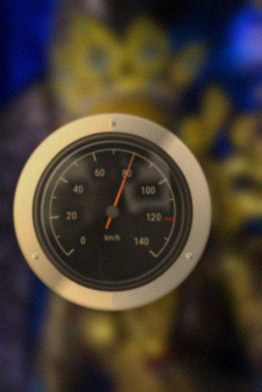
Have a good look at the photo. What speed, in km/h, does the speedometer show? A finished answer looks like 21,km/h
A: 80,km/h
